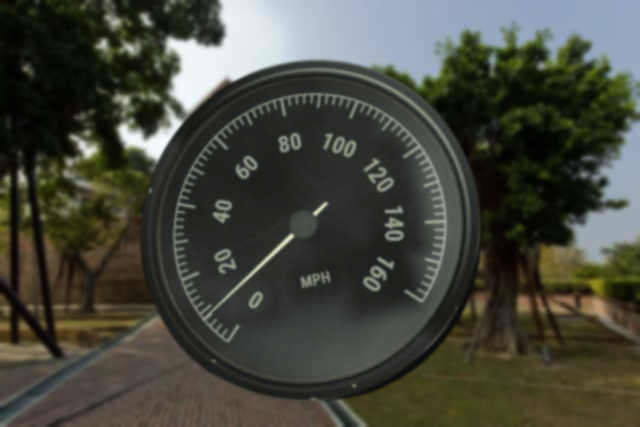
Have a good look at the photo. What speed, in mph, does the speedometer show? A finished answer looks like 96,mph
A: 8,mph
